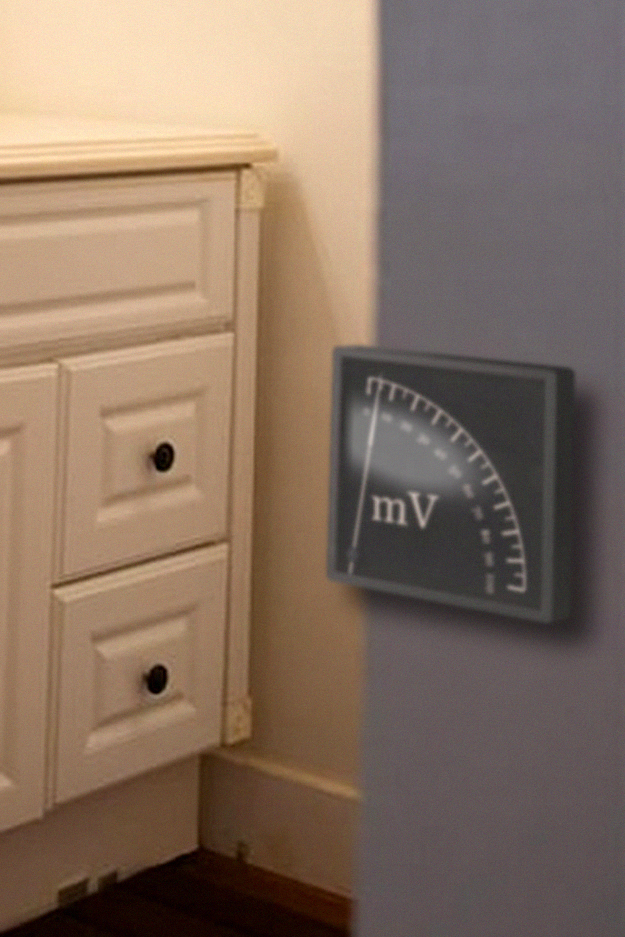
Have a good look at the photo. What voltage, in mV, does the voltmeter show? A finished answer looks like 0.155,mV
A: 5,mV
